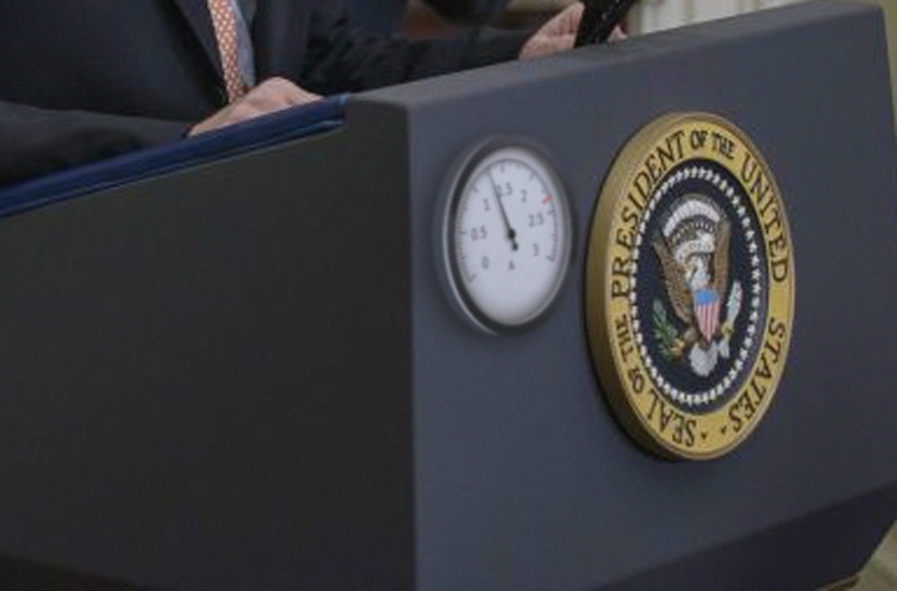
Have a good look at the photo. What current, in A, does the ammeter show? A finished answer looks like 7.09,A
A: 1.25,A
